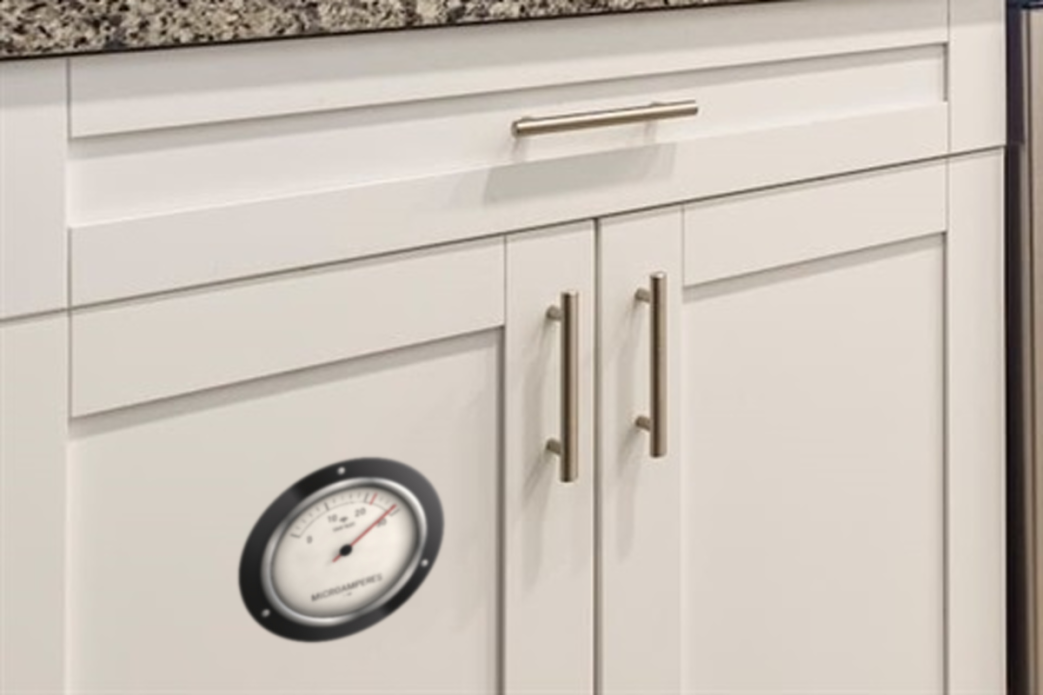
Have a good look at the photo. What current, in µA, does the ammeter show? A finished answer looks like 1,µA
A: 28,µA
